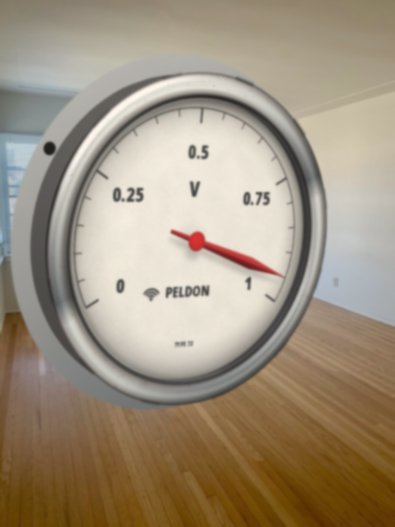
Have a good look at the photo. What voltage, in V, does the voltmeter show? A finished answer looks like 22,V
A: 0.95,V
